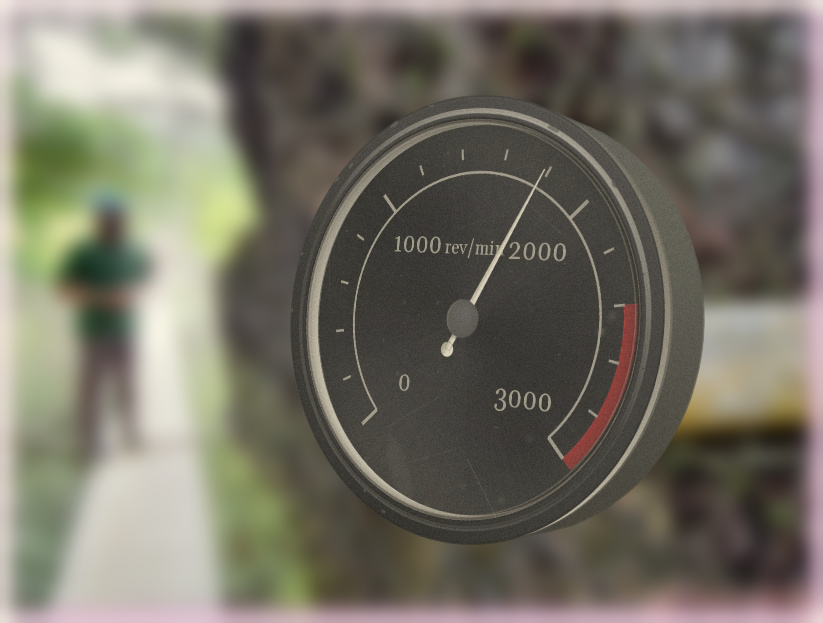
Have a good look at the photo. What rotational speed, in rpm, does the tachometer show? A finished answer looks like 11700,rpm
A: 1800,rpm
